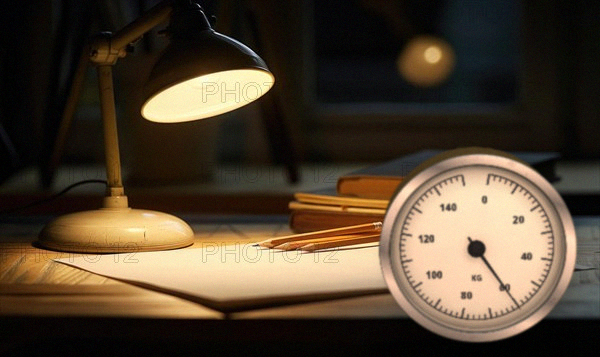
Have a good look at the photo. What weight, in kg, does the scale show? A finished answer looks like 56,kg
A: 60,kg
